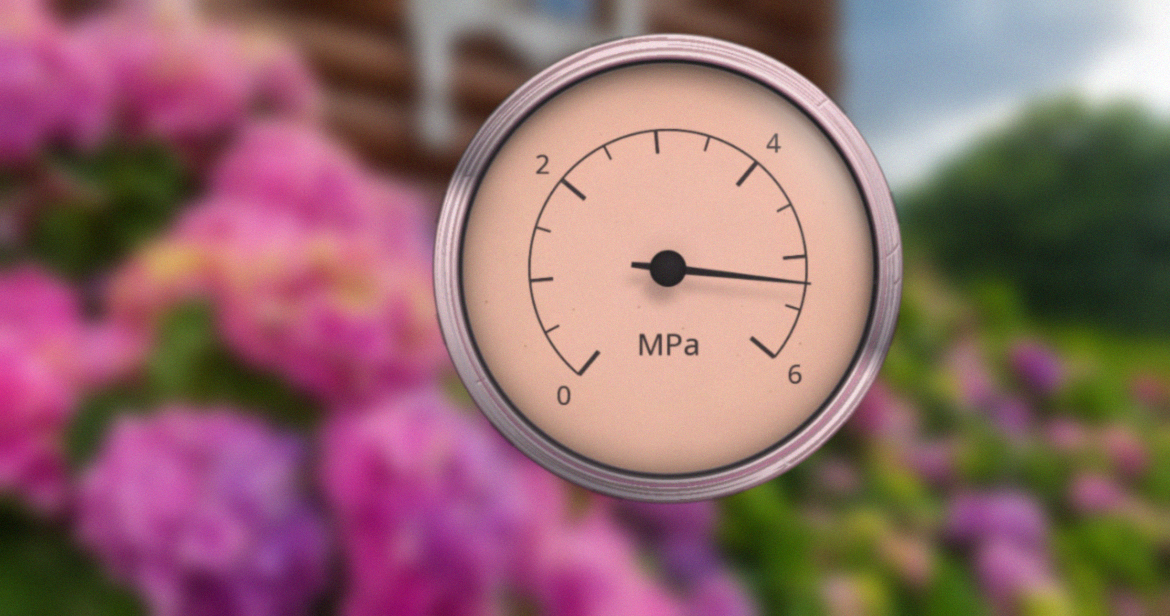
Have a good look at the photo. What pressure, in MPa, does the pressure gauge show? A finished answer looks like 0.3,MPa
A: 5.25,MPa
